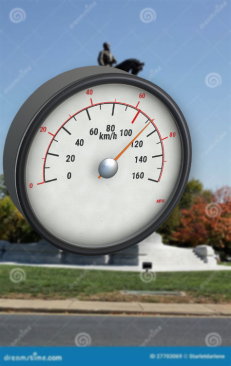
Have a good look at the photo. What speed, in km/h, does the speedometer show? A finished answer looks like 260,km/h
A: 110,km/h
